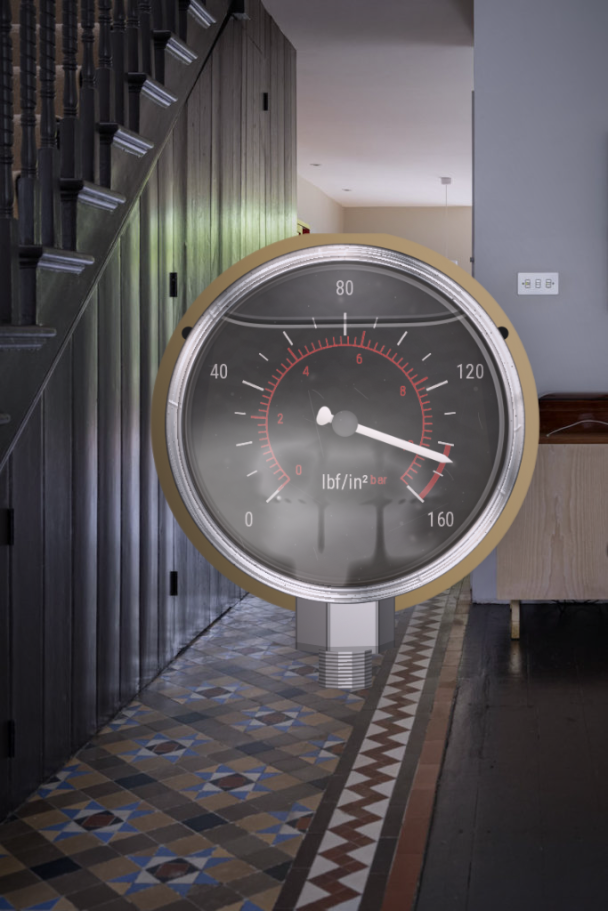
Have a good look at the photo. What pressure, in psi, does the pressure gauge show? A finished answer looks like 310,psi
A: 145,psi
